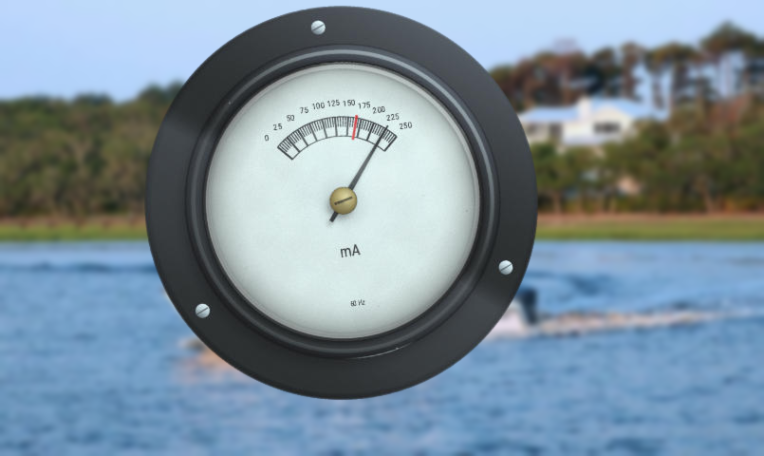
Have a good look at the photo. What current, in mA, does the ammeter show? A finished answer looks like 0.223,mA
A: 225,mA
